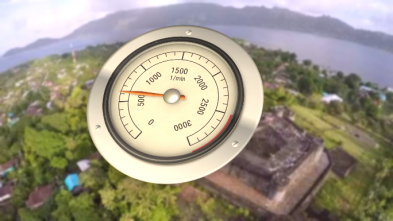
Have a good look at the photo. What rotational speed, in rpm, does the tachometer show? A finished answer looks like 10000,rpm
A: 600,rpm
